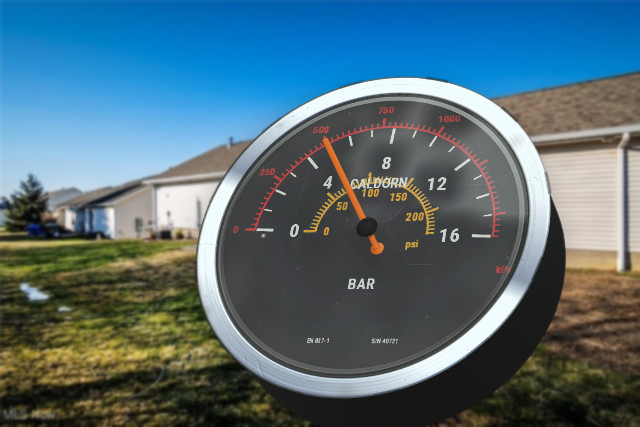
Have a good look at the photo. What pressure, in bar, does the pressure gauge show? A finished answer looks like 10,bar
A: 5,bar
